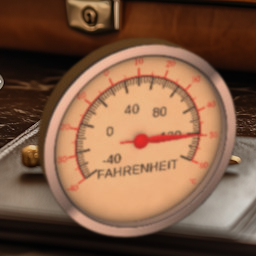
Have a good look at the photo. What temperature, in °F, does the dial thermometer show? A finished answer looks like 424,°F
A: 120,°F
